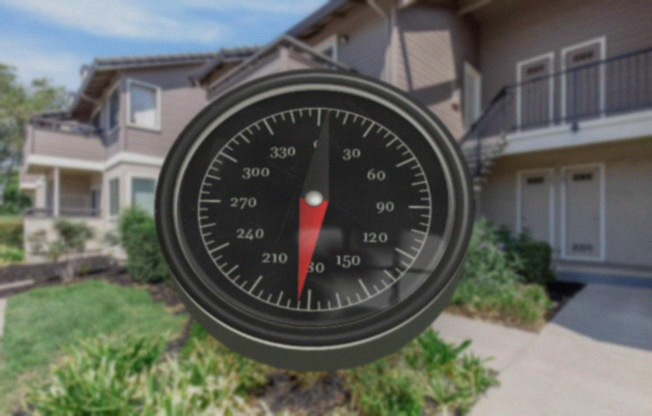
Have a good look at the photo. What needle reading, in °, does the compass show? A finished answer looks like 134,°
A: 185,°
